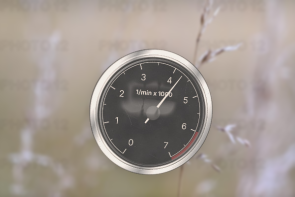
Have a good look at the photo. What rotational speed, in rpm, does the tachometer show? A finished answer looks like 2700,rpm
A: 4250,rpm
